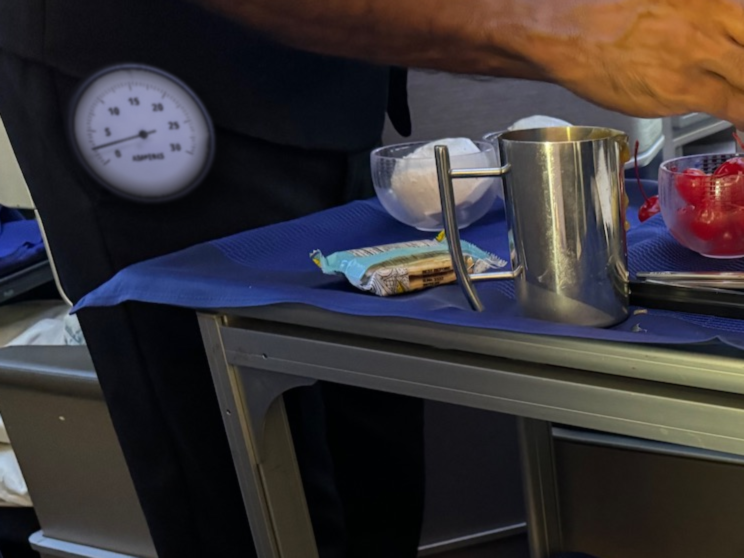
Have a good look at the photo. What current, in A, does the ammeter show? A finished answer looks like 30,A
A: 2.5,A
